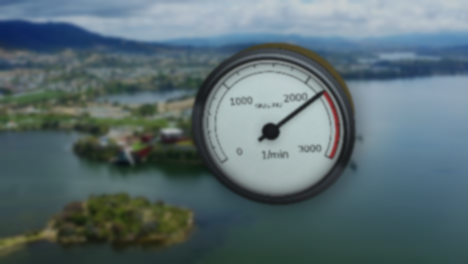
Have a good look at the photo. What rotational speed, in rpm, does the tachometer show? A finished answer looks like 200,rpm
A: 2200,rpm
